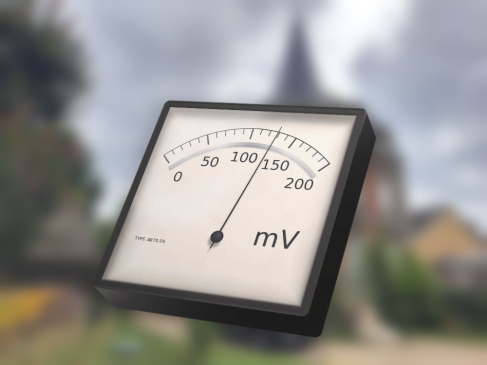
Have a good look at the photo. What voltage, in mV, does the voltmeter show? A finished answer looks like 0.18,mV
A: 130,mV
